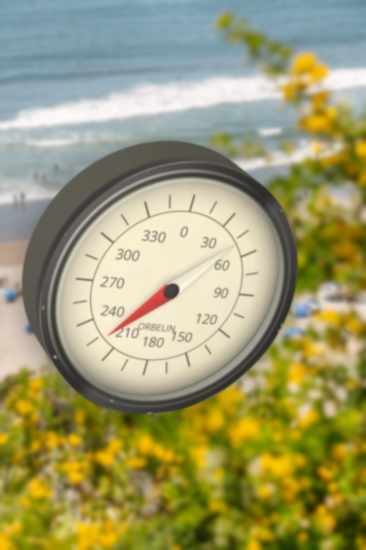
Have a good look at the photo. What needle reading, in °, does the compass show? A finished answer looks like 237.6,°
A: 225,°
